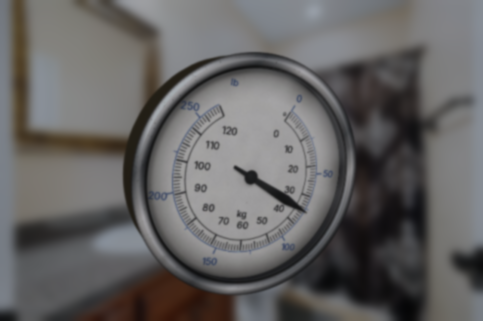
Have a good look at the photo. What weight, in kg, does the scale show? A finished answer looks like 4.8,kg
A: 35,kg
